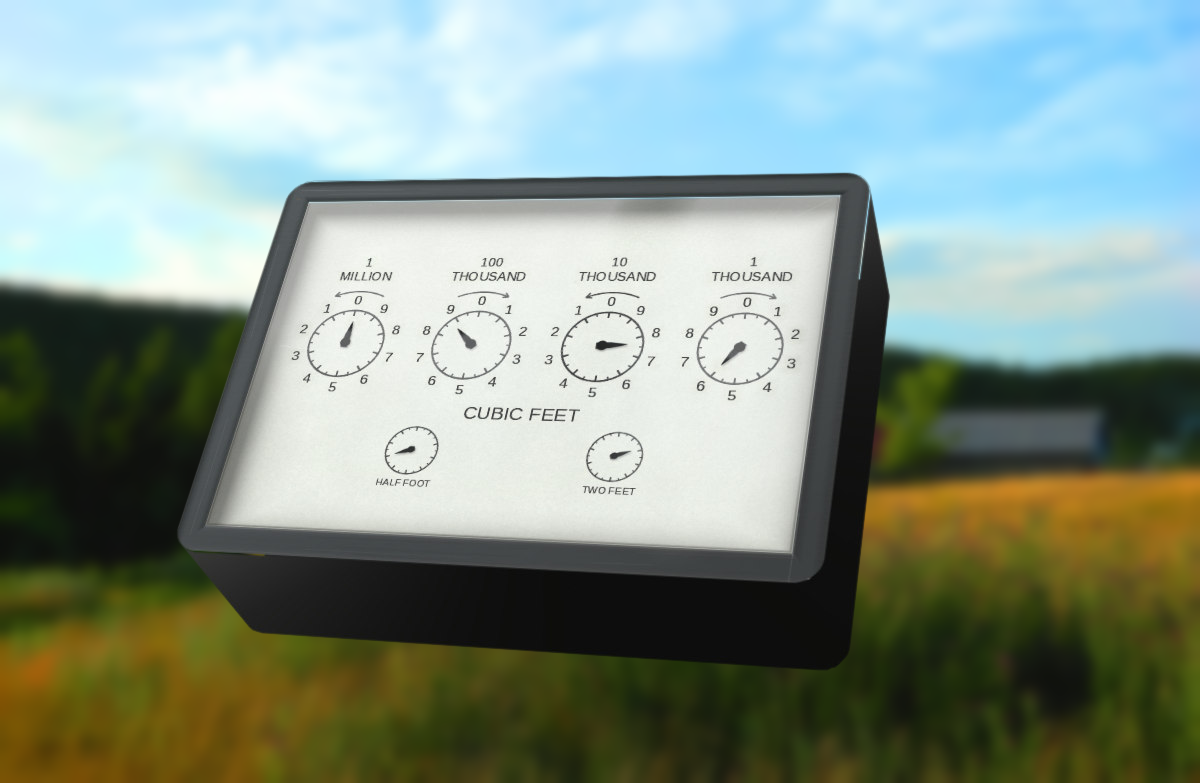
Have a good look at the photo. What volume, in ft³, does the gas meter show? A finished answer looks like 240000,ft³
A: 987600,ft³
